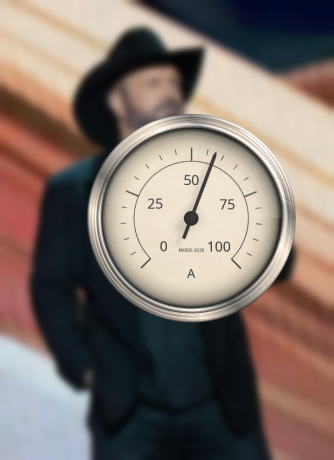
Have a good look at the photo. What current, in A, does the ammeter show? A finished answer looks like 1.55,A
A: 57.5,A
